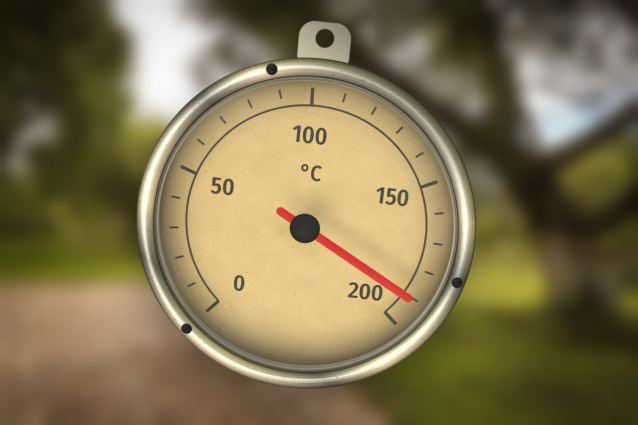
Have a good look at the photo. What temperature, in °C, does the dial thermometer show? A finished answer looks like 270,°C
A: 190,°C
